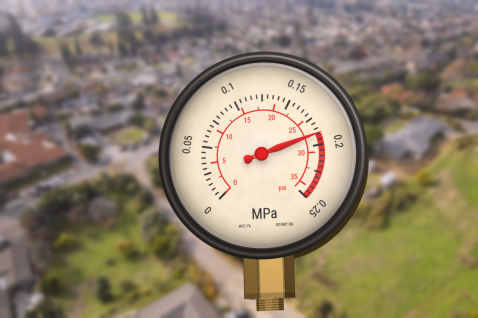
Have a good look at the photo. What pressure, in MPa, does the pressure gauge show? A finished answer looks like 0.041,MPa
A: 0.19,MPa
